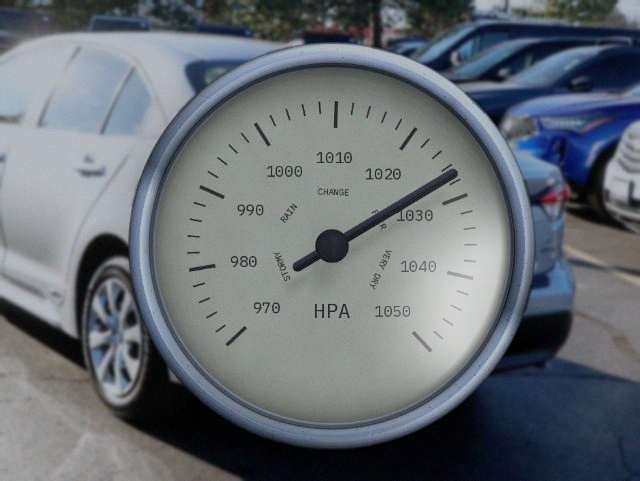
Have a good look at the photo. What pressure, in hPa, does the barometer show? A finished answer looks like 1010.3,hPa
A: 1027,hPa
